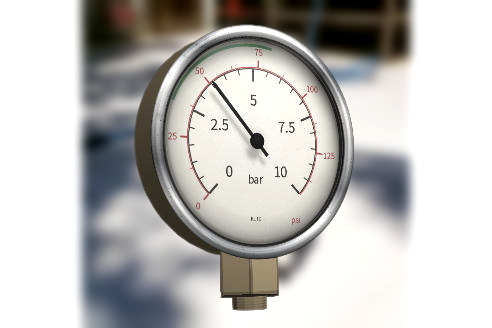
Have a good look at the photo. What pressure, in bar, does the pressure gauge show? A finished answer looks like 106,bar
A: 3.5,bar
